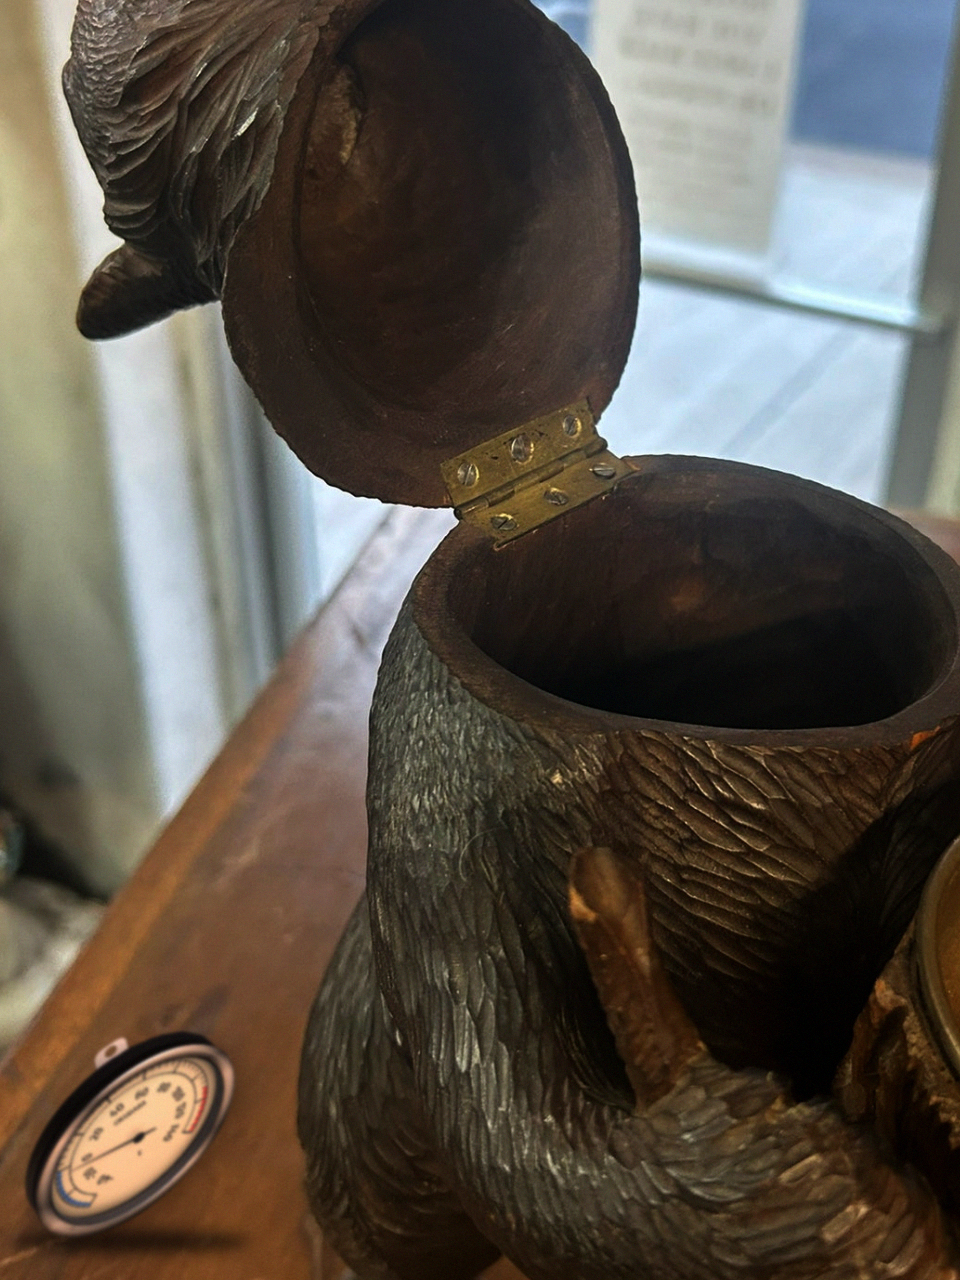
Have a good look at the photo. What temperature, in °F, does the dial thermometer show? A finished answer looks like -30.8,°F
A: 0,°F
